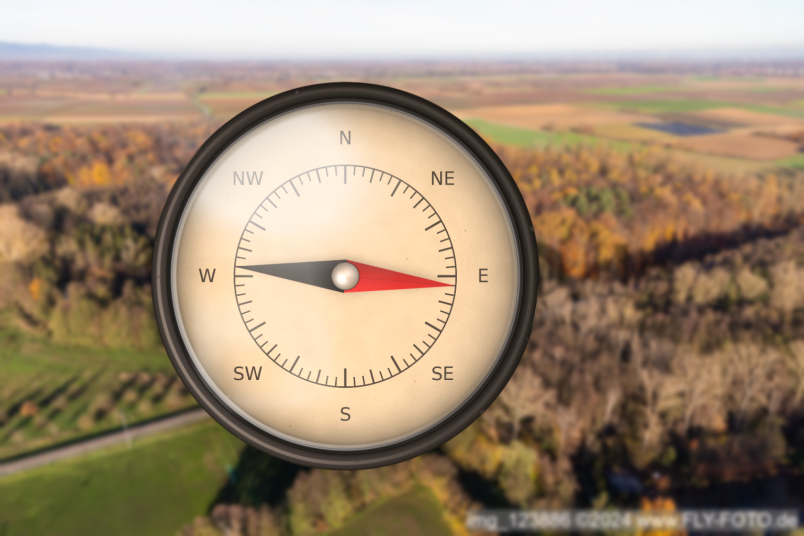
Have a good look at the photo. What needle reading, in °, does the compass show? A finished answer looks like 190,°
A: 95,°
